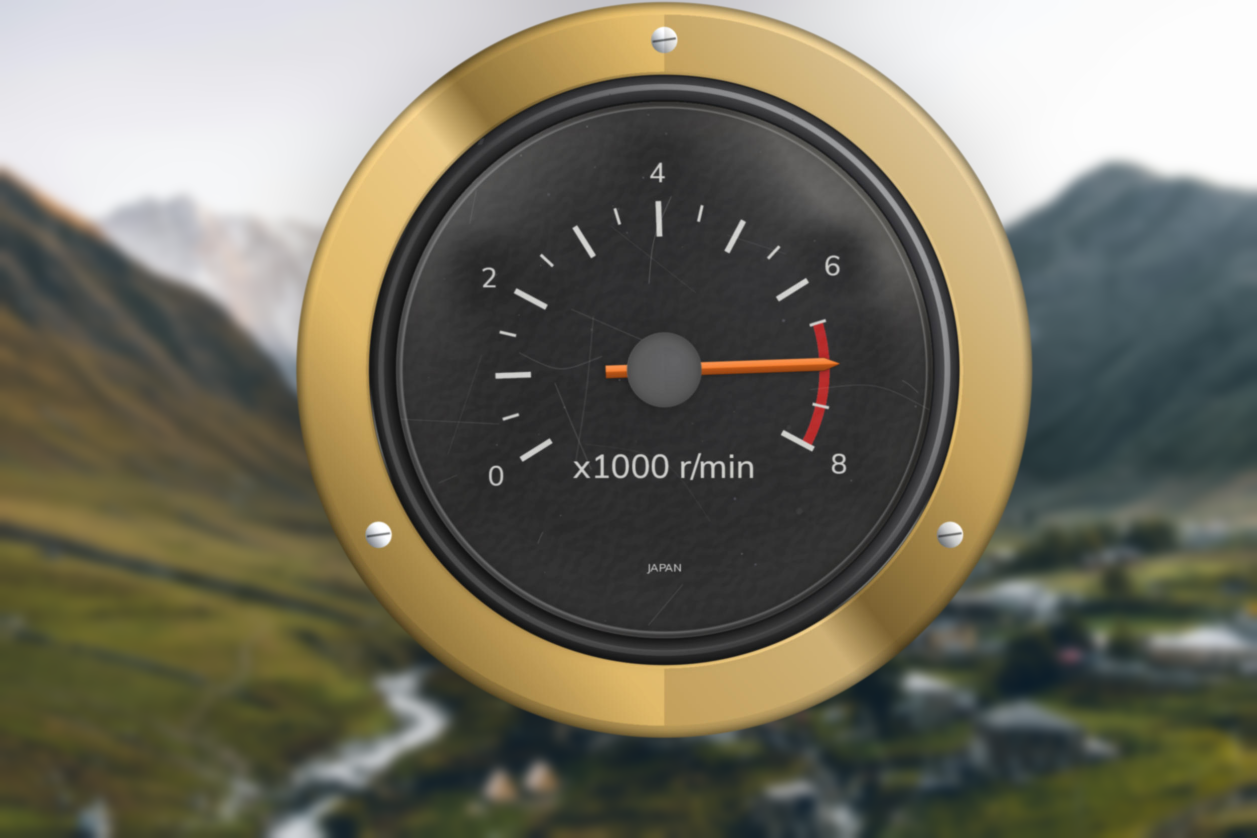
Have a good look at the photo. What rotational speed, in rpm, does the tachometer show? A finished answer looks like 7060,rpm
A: 7000,rpm
